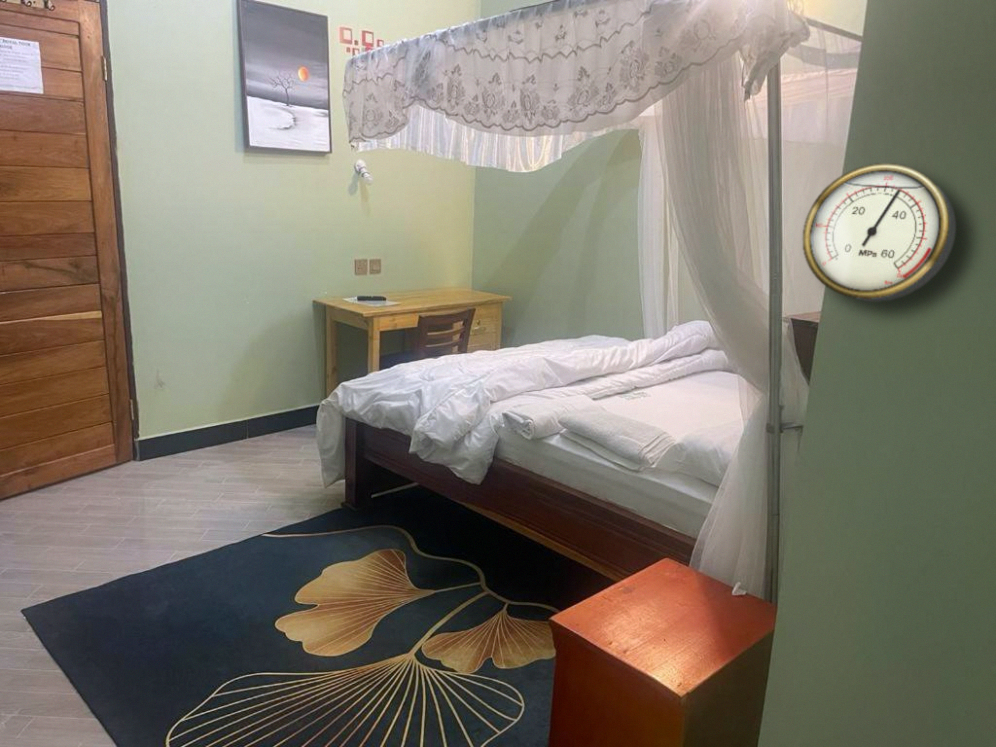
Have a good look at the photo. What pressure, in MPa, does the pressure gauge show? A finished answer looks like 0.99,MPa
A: 34,MPa
